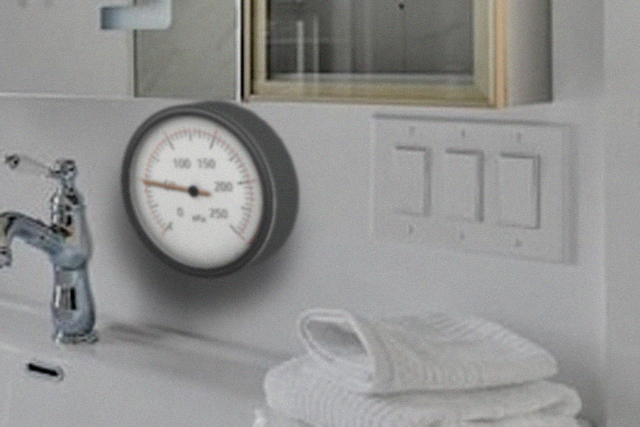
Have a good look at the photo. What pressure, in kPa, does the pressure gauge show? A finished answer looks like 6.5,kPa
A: 50,kPa
